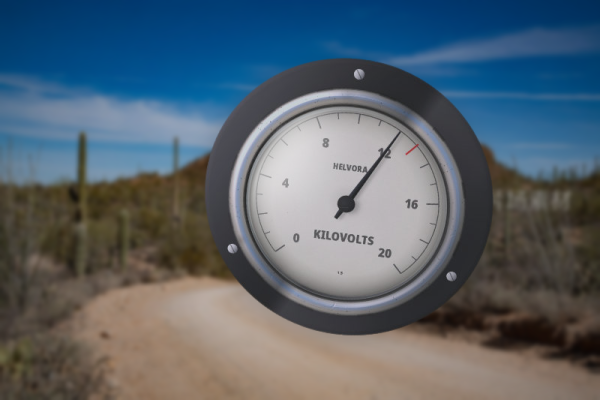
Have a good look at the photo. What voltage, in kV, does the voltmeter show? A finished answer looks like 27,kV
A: 12,kV
